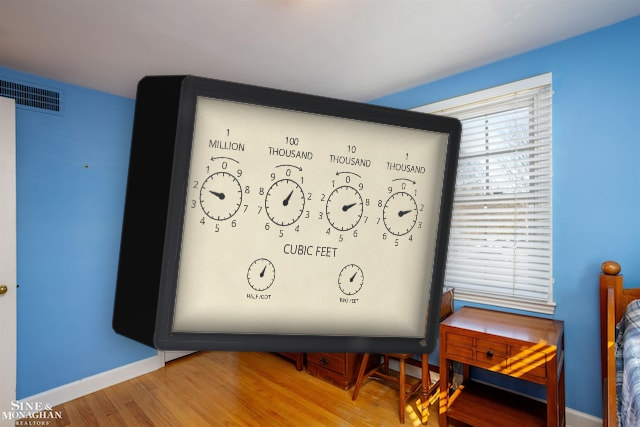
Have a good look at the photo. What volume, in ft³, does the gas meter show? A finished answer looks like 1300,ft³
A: 208200,ft³
